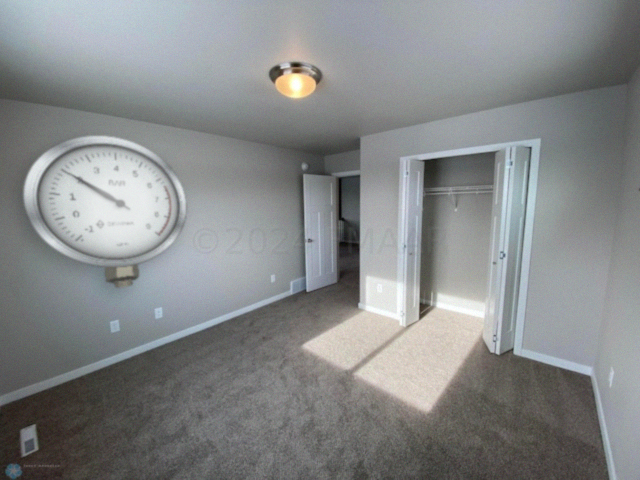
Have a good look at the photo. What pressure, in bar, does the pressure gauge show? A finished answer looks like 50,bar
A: 2,bar
